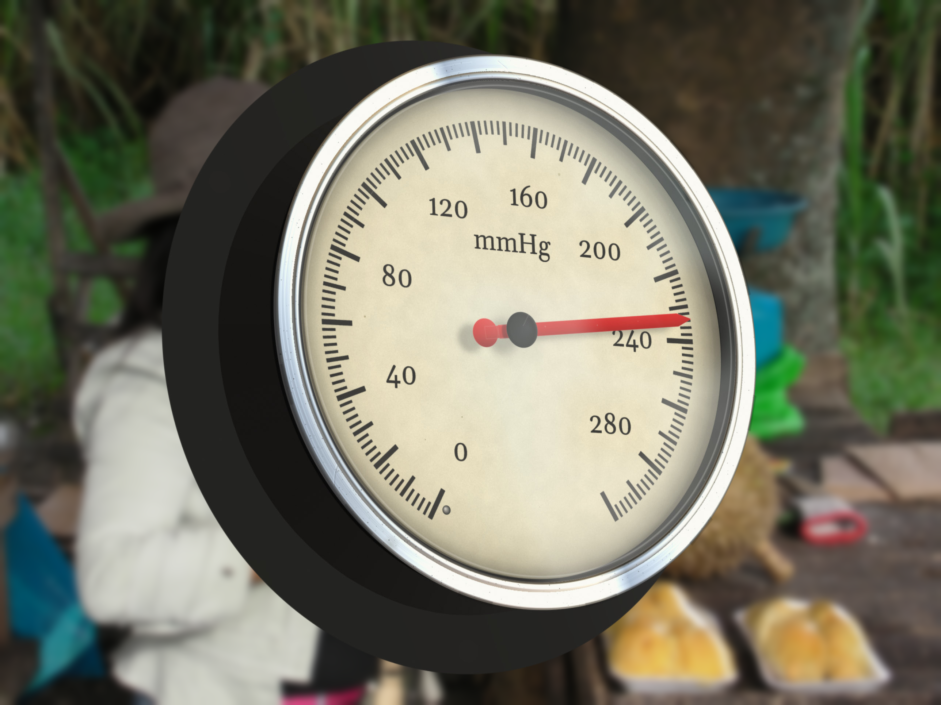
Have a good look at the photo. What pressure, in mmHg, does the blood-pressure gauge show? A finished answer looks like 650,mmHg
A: 234,mmHg
